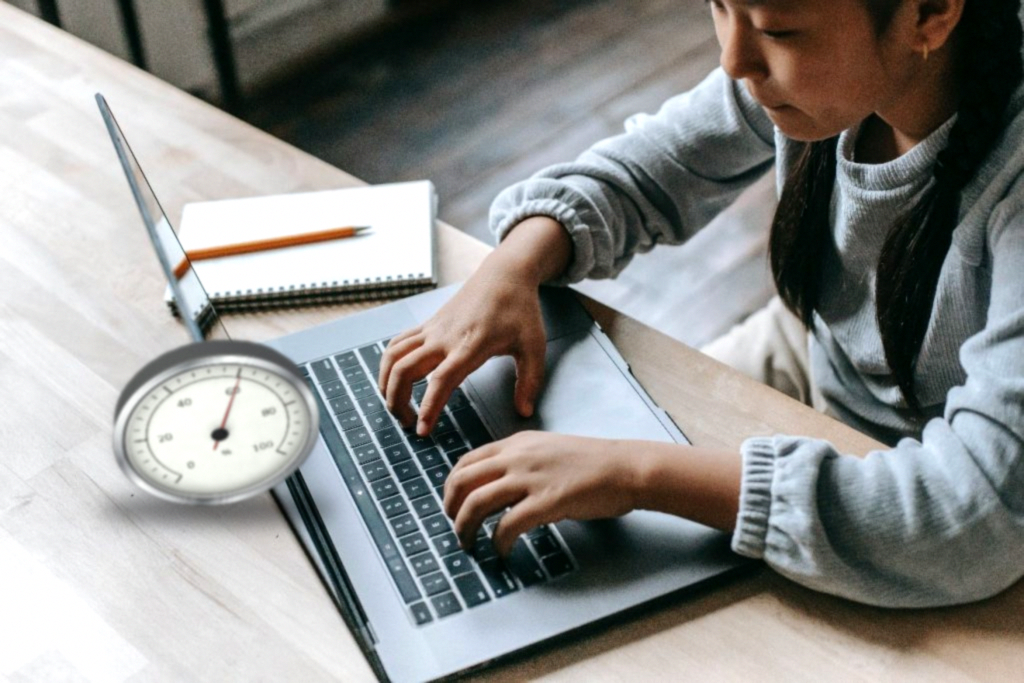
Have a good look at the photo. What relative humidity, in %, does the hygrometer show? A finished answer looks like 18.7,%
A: 60,%
